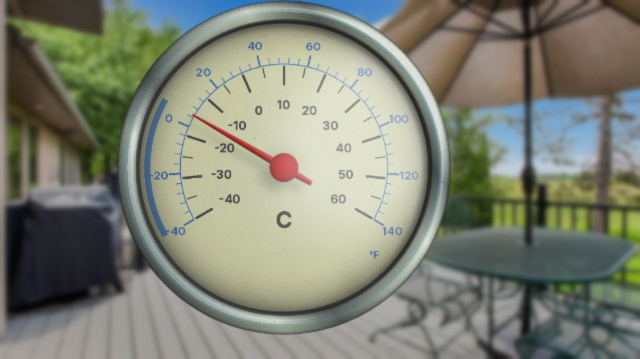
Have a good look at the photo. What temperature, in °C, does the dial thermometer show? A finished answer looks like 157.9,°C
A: -15,°C
